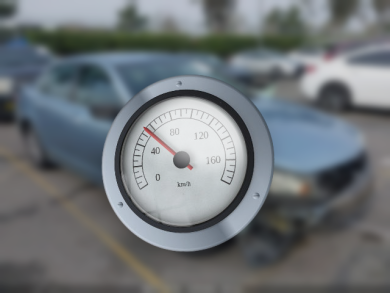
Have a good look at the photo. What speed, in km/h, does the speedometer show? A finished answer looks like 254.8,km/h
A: 55,km/h
